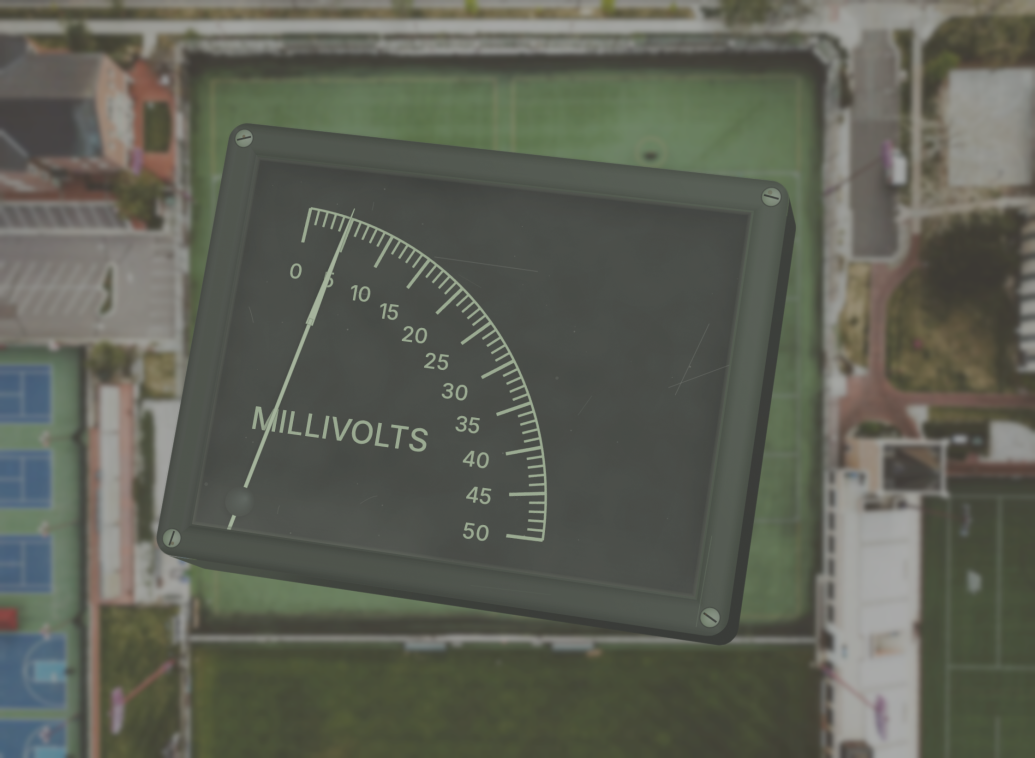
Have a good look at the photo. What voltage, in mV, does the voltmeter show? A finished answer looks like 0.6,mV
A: 5,mV
